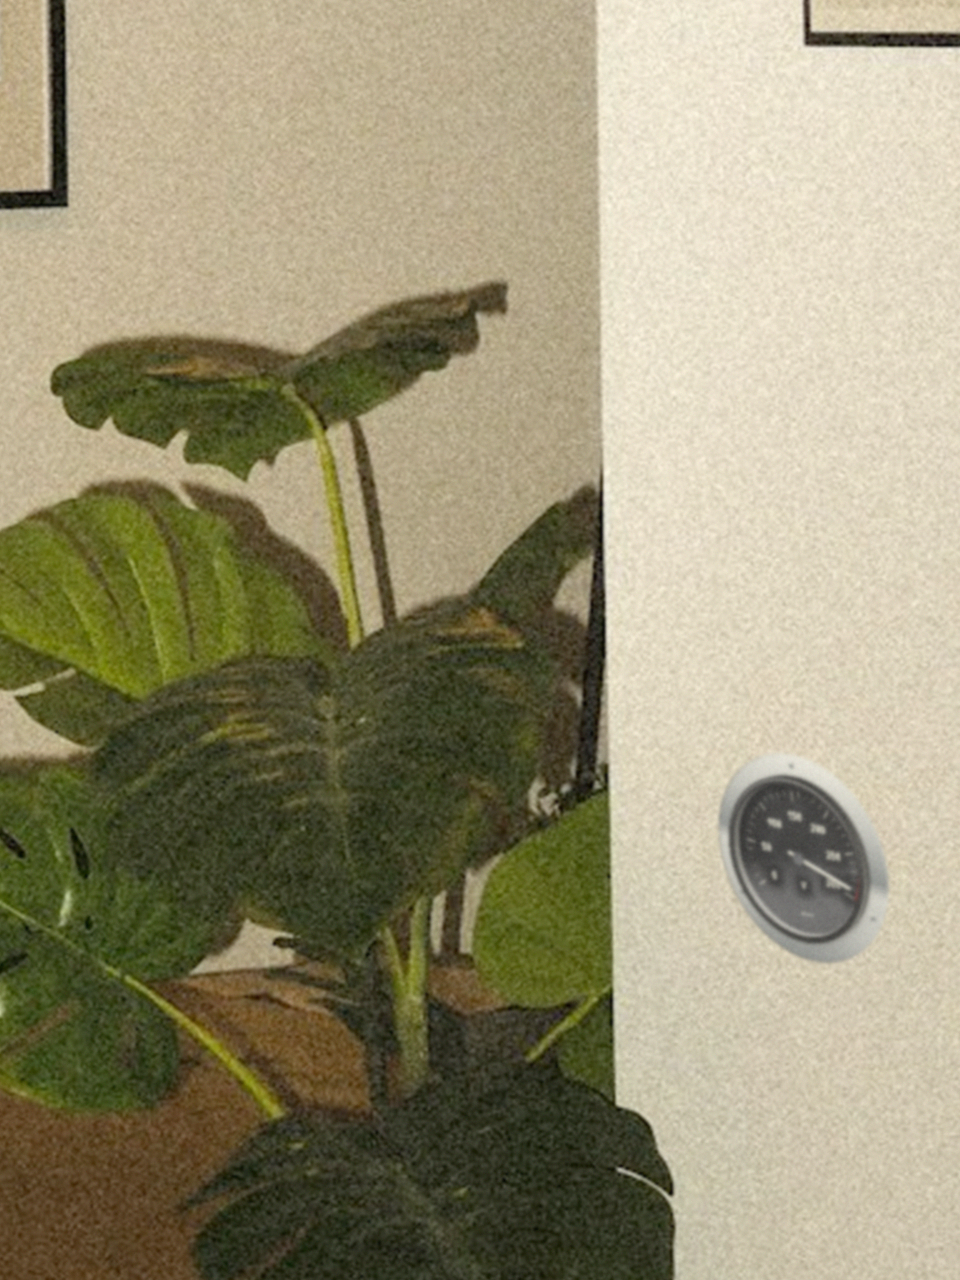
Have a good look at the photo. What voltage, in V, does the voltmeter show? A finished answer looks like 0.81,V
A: 290,V
